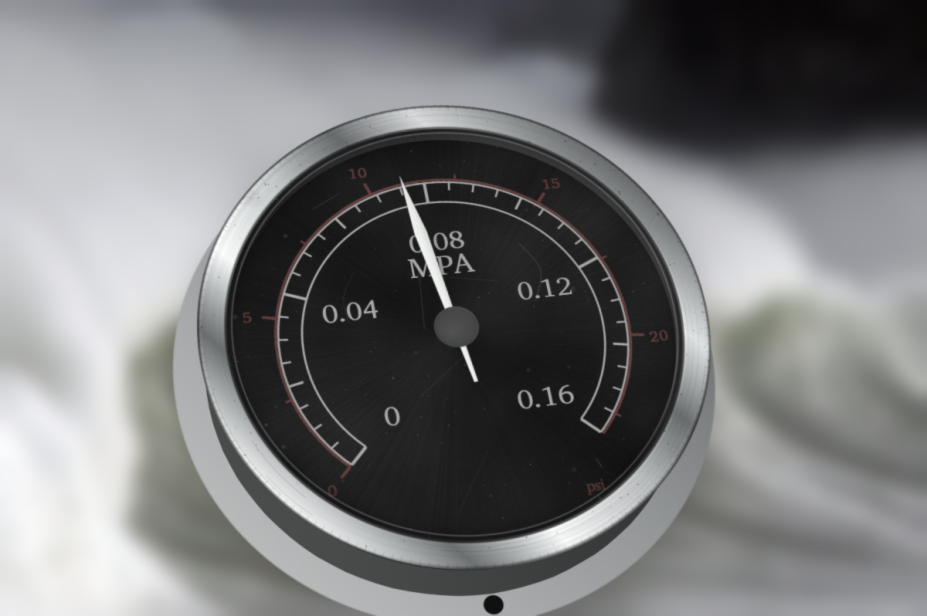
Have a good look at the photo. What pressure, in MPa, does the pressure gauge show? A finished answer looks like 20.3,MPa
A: 0.075,MPa
